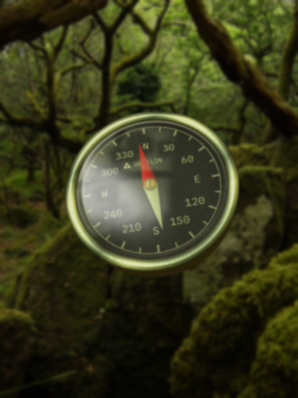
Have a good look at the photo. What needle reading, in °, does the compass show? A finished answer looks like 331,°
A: 352.5,°
